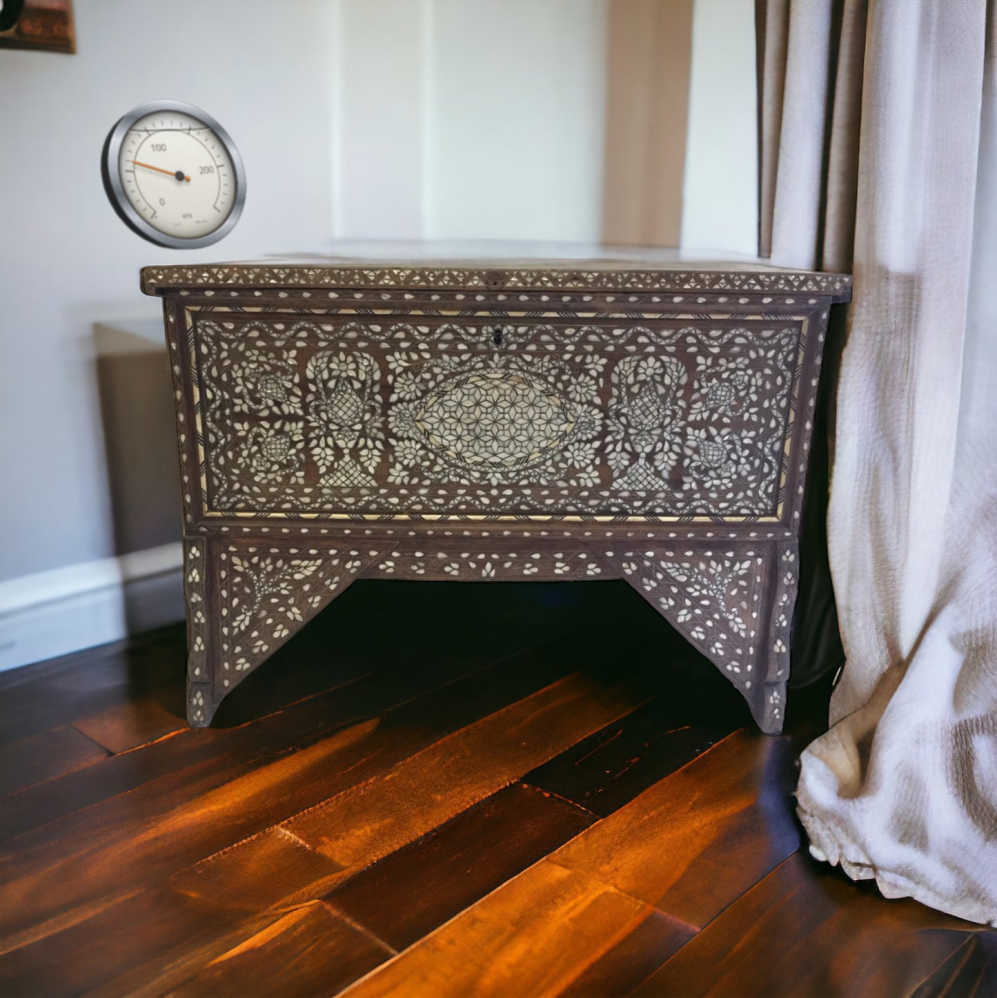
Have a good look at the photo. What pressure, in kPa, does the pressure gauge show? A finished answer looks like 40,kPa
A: 60,kPa
